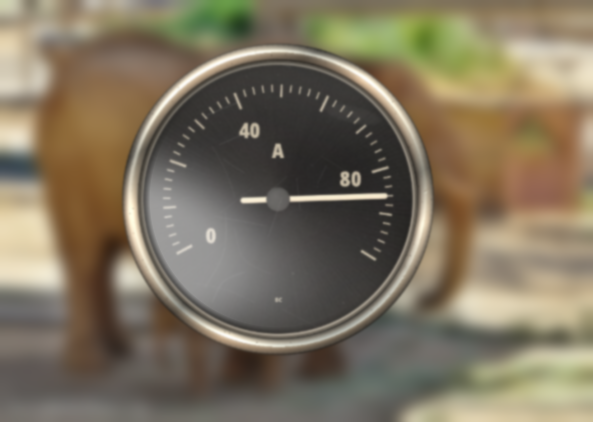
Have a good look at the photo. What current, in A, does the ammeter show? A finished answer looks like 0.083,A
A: 86,A
